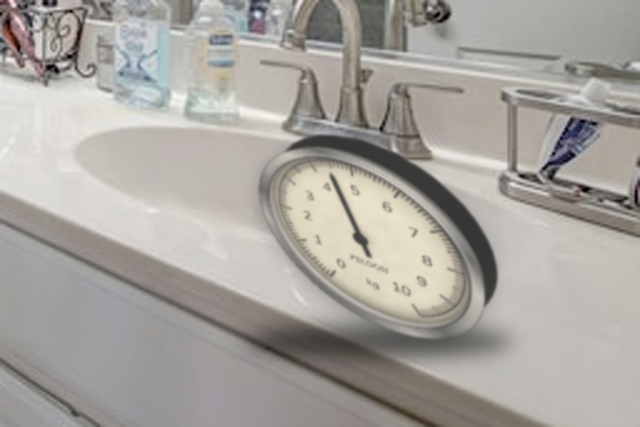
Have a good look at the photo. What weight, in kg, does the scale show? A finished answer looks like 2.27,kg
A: 4.5,kg
